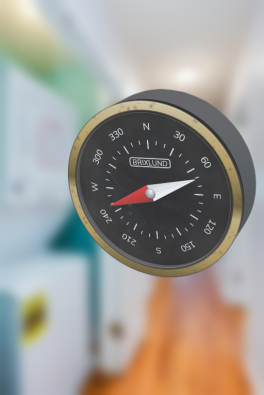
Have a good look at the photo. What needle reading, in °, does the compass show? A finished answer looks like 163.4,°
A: 250,°
